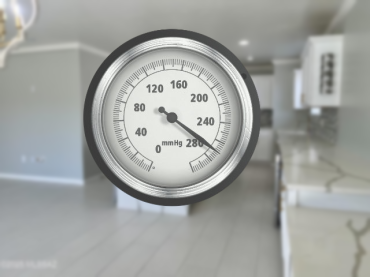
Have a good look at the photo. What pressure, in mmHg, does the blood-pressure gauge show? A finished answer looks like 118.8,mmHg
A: 270,mmHg
